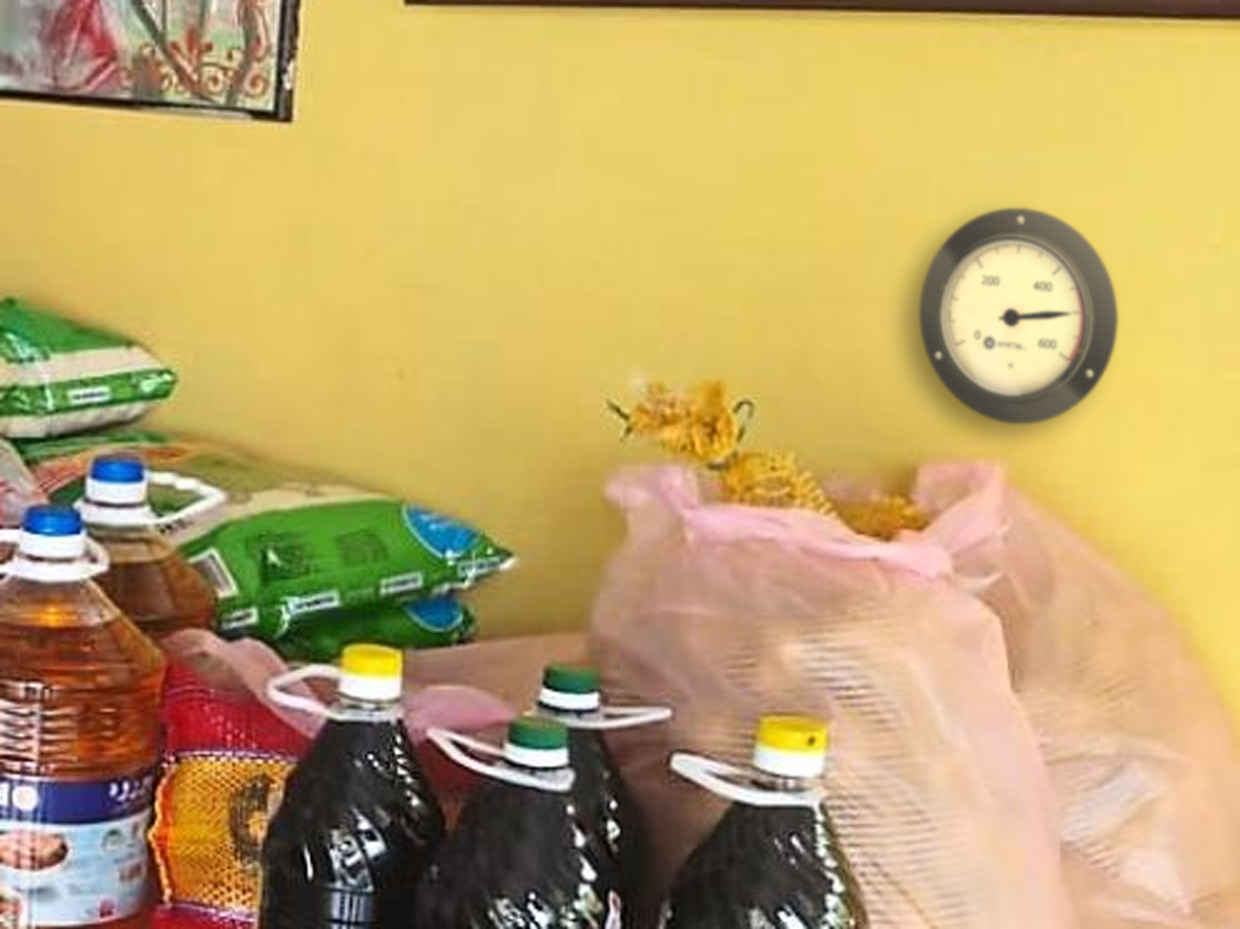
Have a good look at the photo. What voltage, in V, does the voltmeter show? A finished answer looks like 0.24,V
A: 500,V
